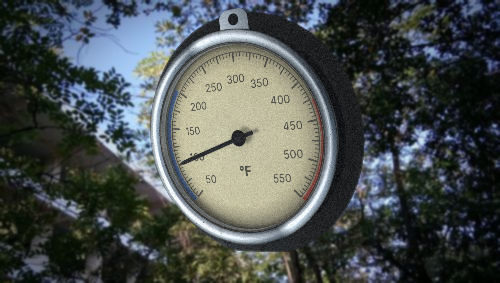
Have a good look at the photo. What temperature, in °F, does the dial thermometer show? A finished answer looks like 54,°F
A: 100,°F
